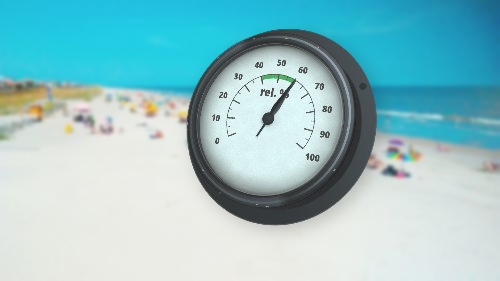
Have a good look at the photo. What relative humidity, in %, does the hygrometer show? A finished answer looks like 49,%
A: 60,%
